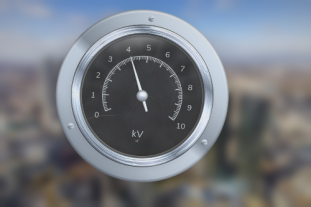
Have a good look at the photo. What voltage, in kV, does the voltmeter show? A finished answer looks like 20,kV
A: 4,kV
